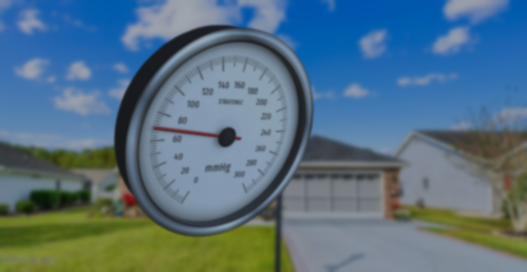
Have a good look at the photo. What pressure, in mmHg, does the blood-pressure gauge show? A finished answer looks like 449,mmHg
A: 70,mmHg
